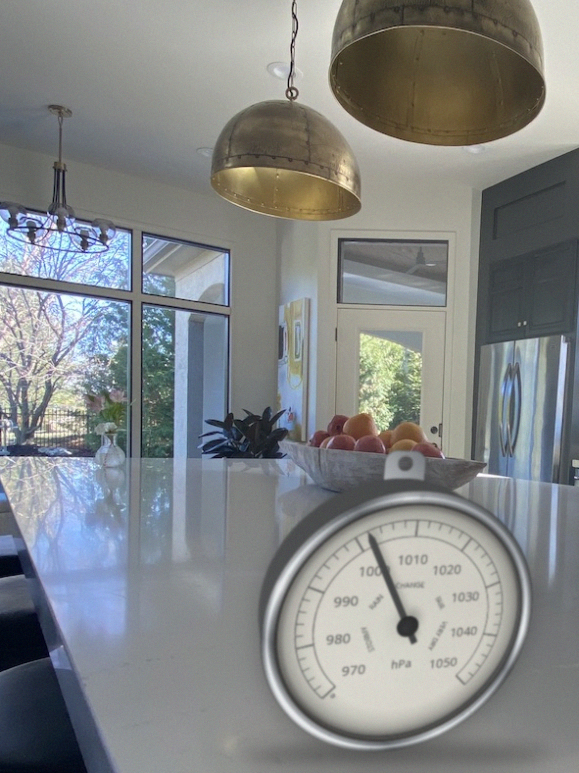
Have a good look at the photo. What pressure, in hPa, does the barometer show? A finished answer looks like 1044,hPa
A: 1002,hPa
